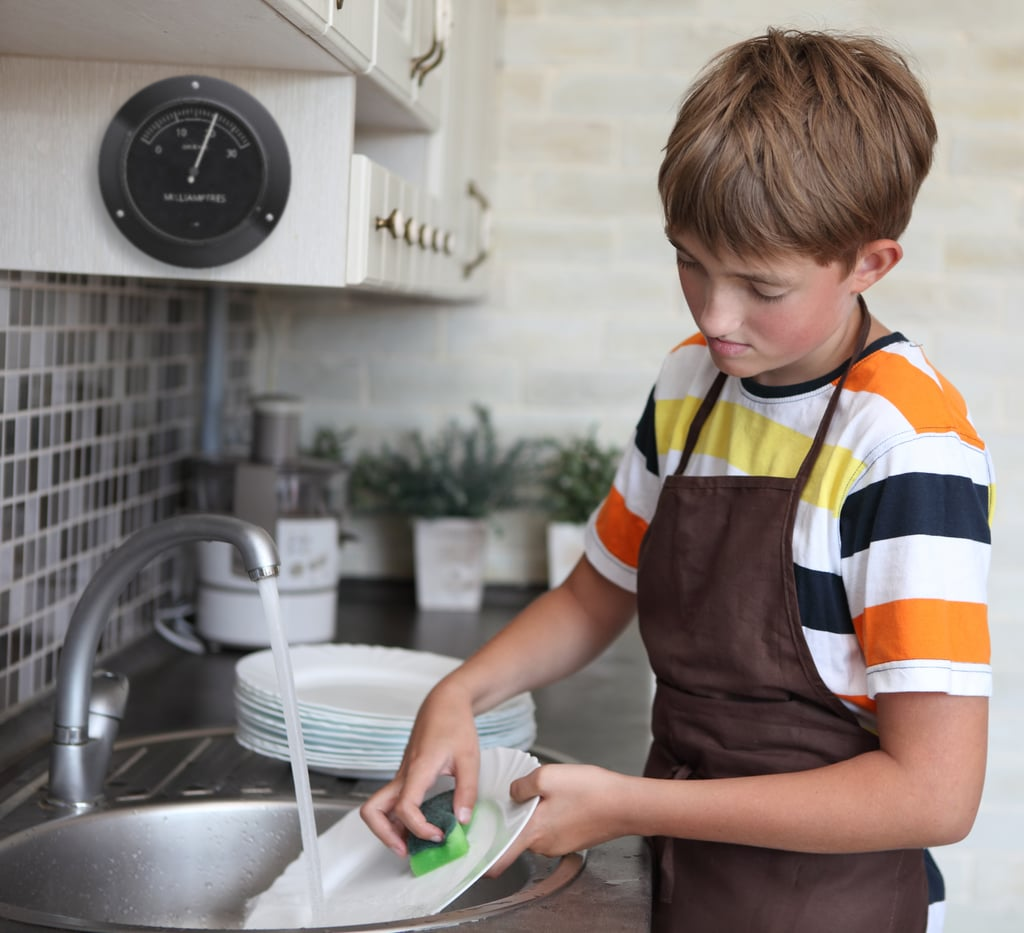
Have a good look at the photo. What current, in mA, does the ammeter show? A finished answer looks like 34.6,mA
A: 20,mA
